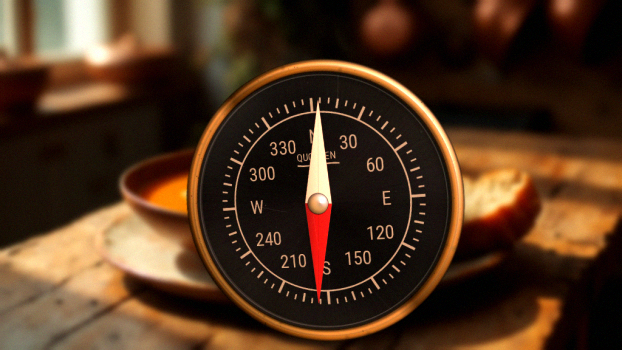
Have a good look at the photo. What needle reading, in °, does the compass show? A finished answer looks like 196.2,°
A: 185,°
